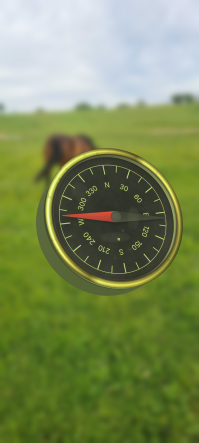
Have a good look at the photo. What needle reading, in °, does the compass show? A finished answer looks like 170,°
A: 277.5,°
